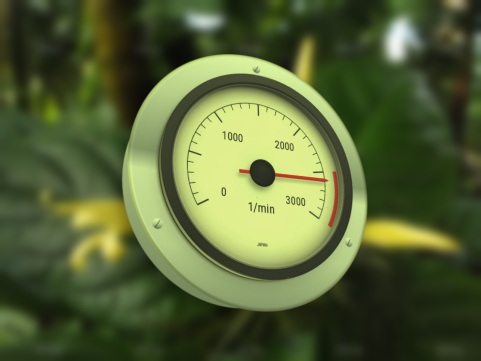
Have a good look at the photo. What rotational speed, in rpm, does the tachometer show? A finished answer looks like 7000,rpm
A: 2600,rpm
